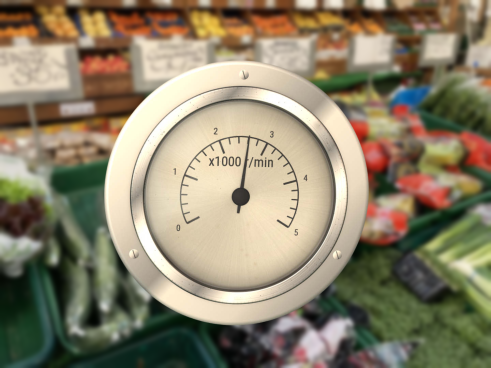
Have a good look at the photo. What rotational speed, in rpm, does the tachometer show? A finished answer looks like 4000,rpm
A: 2600,rpm
